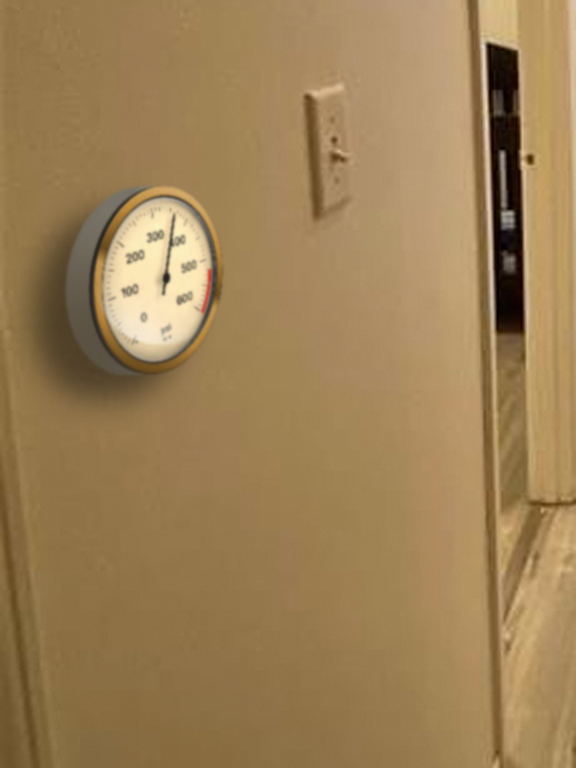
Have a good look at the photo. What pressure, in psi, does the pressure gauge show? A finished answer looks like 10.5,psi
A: 350,psi
